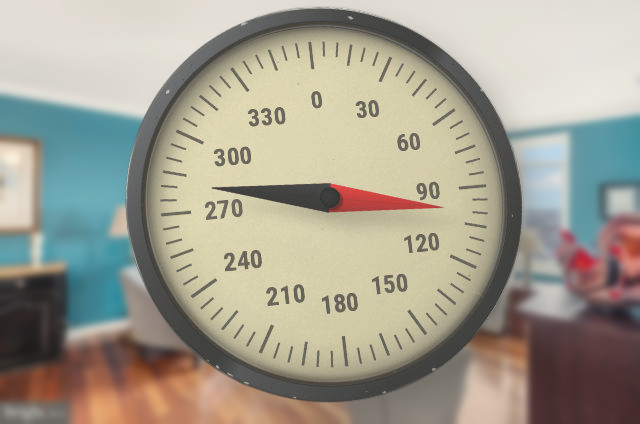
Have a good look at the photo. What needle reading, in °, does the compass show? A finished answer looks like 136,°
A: 100,°
